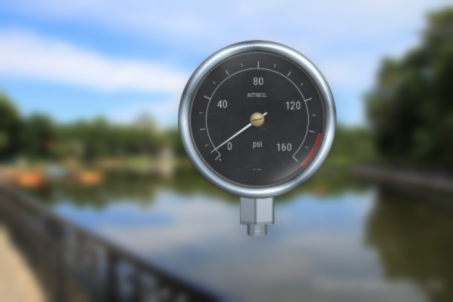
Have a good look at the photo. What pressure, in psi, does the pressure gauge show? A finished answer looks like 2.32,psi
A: 5,psi
